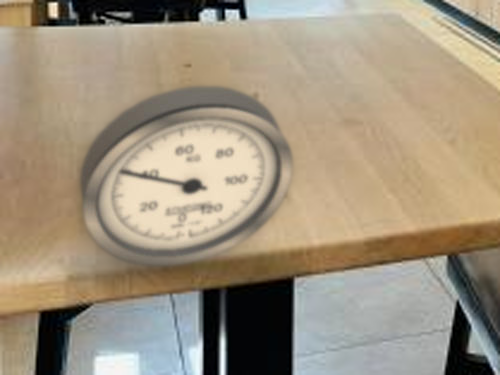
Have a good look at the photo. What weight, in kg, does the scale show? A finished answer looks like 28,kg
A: 40,kg
